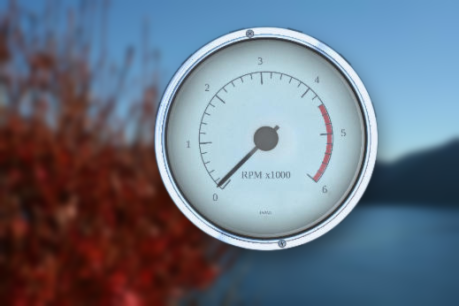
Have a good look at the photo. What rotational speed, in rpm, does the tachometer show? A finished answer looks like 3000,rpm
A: 100,rpm
